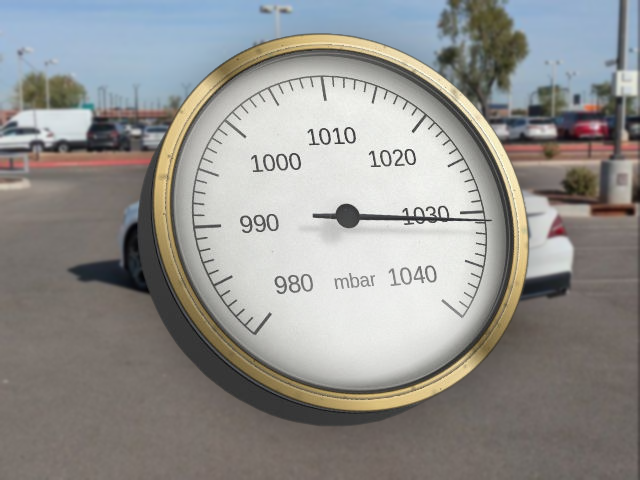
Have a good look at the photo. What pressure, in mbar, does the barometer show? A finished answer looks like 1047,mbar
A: 1031,mbar
